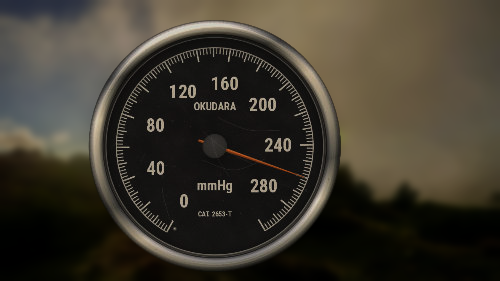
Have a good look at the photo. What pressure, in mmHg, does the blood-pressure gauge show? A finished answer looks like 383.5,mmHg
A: 260,mmHg
